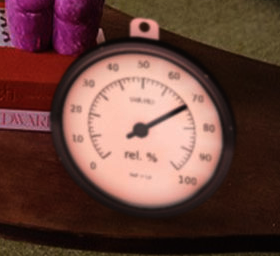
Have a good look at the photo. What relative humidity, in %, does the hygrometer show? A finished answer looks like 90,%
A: 70,%
